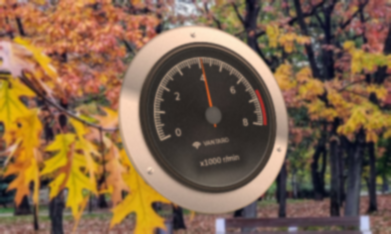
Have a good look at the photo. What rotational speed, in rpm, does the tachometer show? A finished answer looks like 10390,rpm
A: 4000,rpm
